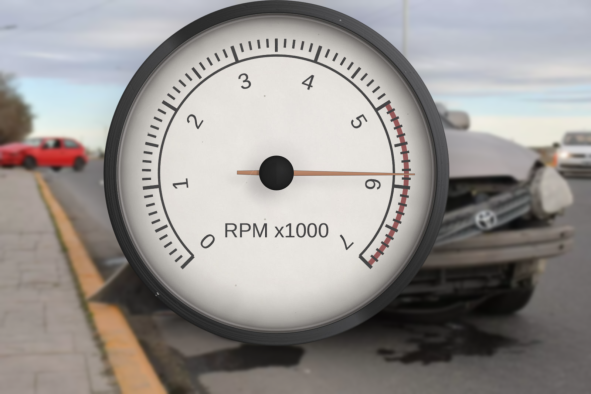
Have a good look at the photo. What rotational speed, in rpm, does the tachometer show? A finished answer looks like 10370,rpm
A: 5850,rpm
